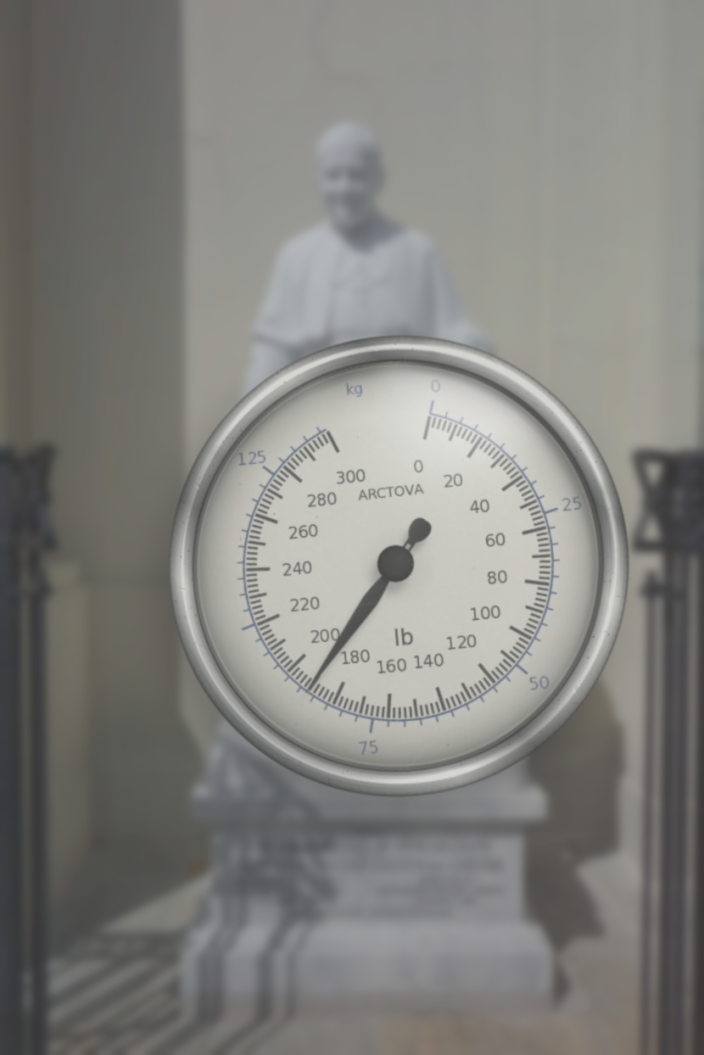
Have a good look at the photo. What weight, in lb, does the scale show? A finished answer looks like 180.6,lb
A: 190,lb
